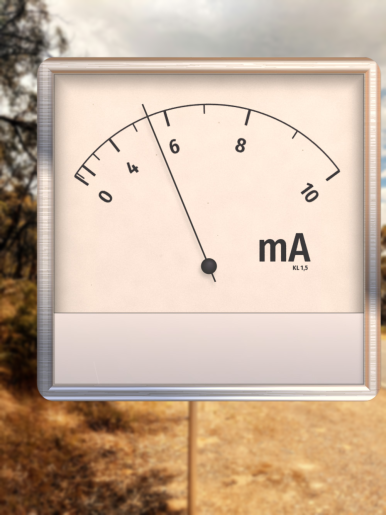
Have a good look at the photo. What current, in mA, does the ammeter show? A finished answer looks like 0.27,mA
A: 5.5,mA
